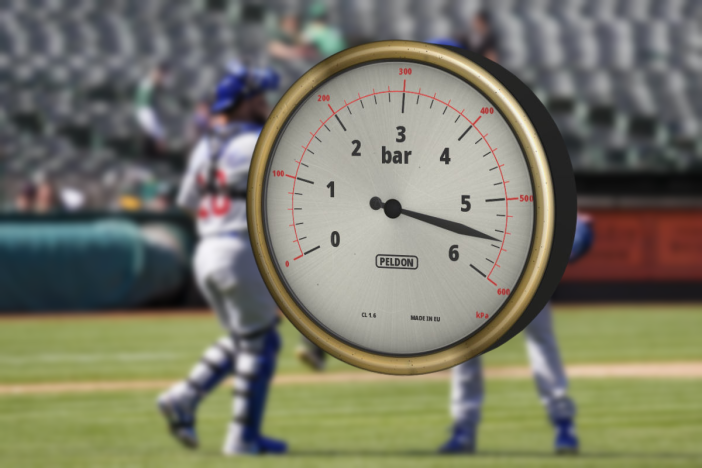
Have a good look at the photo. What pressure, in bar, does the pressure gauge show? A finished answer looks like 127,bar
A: 5.5,bar
